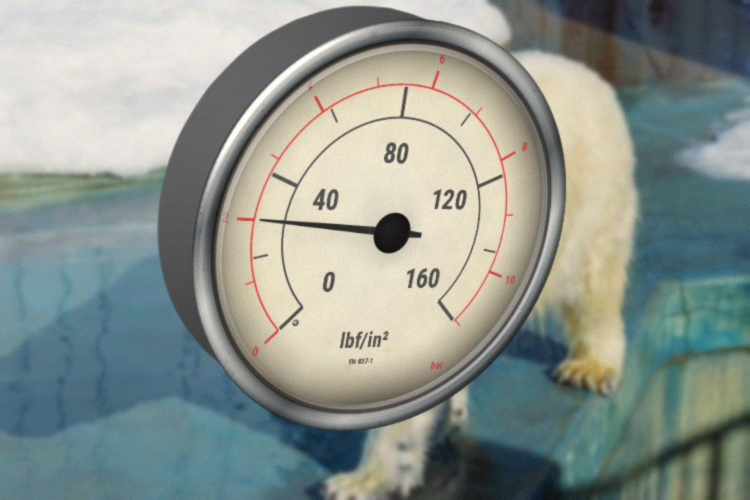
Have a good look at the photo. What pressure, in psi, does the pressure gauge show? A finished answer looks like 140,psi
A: 30,psi
